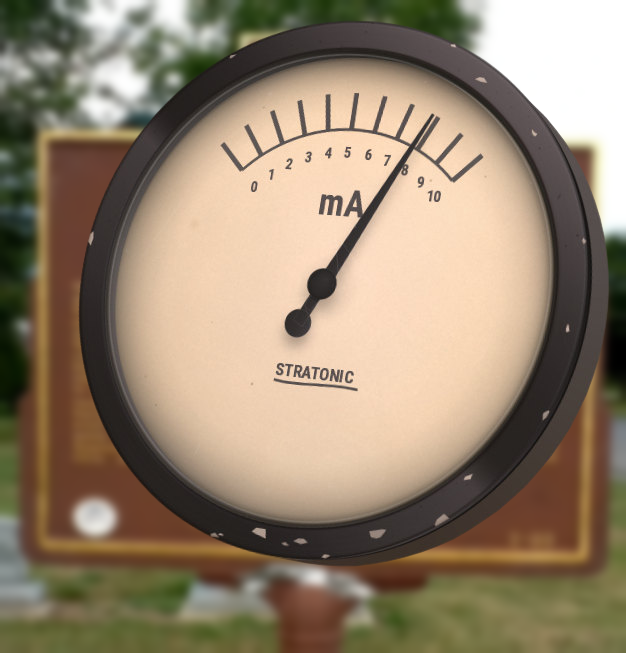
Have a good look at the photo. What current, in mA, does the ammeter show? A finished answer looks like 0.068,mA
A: 8,mA
